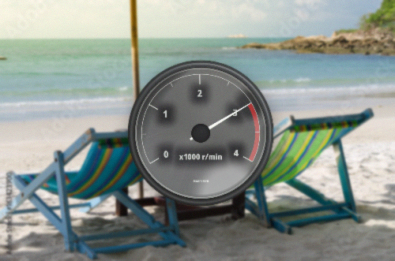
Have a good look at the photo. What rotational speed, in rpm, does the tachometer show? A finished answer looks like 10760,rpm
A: 3000,rpm
